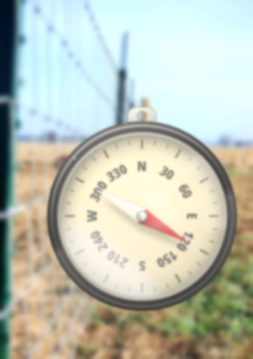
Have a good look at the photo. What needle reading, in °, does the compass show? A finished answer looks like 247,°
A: 120,°
